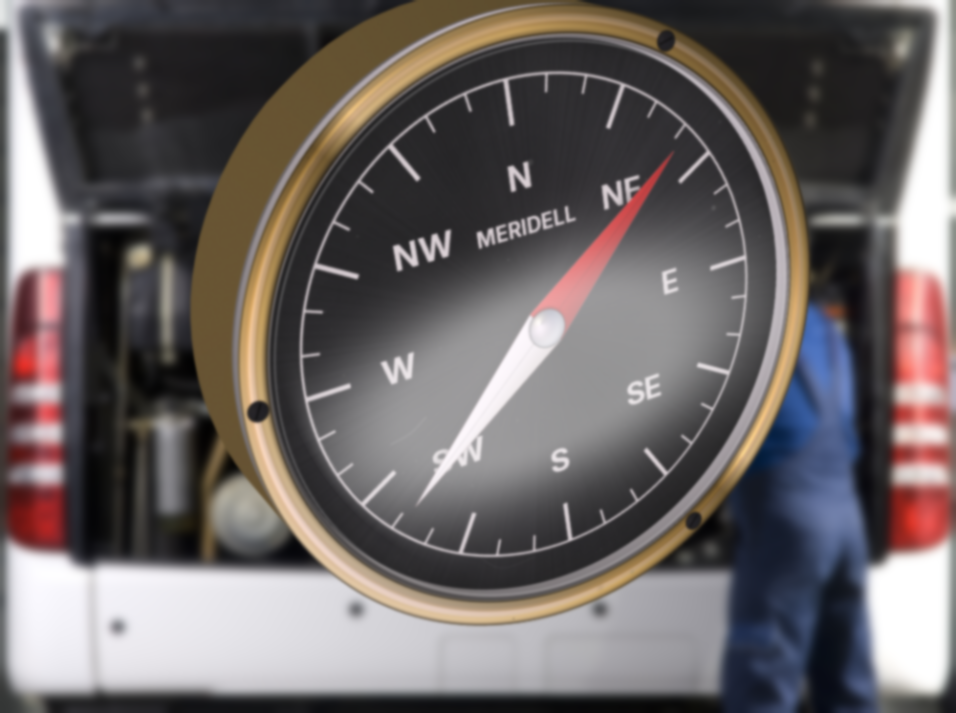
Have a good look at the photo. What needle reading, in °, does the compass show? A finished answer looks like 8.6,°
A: 50,°
